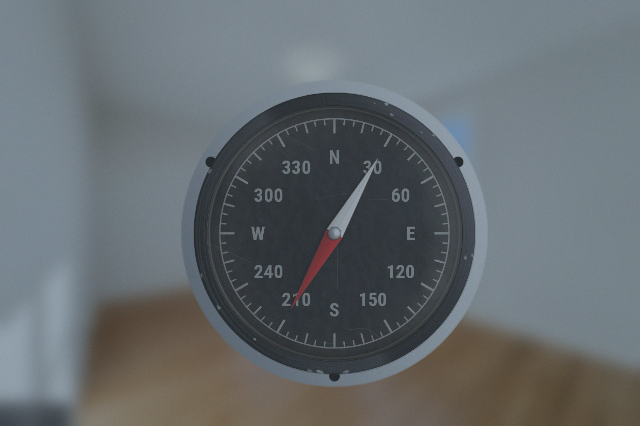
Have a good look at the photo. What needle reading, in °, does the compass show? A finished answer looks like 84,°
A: 210,°
